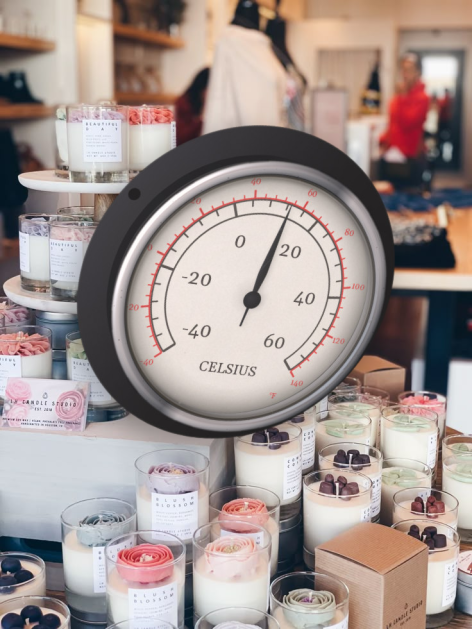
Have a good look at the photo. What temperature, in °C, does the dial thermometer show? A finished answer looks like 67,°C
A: 12,°C
